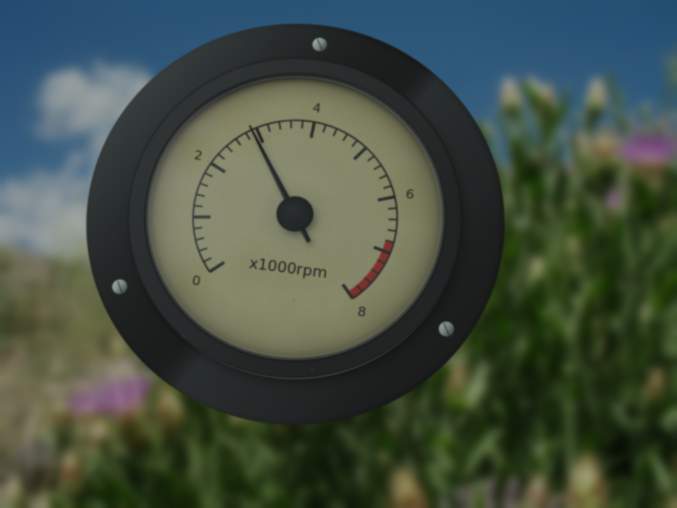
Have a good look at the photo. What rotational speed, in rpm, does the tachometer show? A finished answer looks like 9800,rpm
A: 2900,rpm
